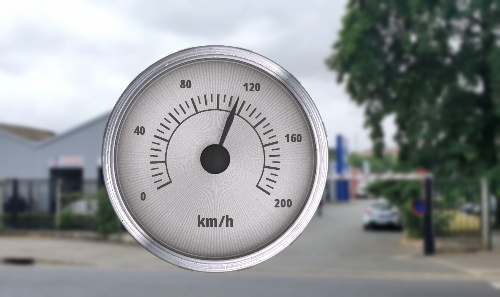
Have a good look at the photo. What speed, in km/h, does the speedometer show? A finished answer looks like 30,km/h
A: 115,km/h
